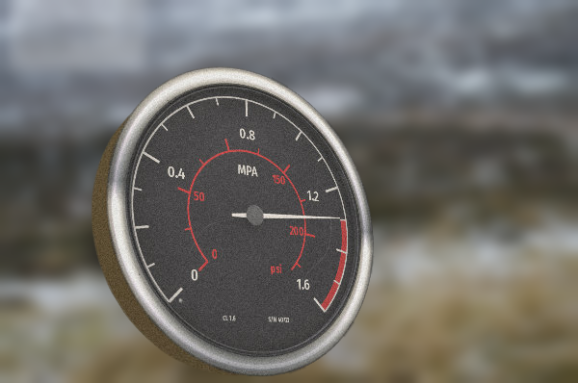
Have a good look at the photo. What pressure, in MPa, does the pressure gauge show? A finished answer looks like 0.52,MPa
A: 1.3,MPa
